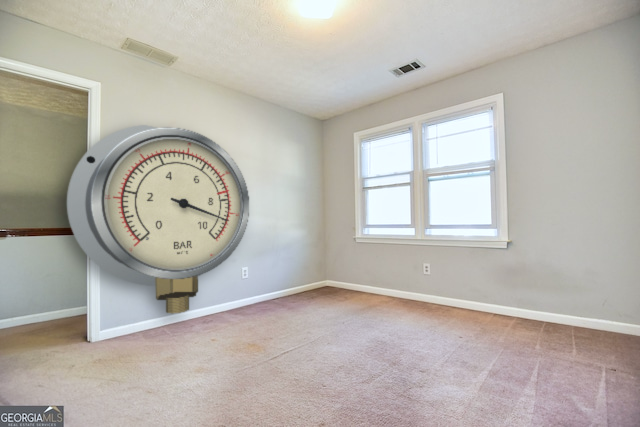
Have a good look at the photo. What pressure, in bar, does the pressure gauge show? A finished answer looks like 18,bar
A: 9,bar
